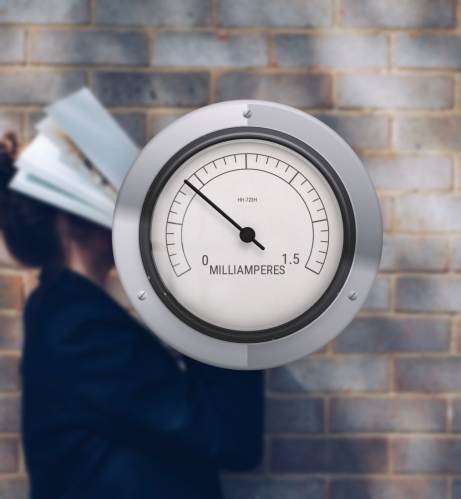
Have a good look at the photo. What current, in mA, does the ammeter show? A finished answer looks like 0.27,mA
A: 0.45,mA
